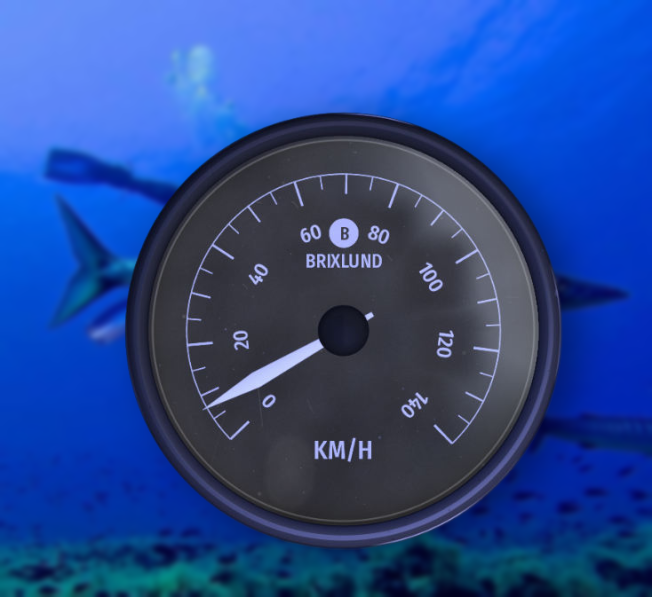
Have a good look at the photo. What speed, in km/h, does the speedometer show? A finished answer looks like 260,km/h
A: 7.5,km/h
